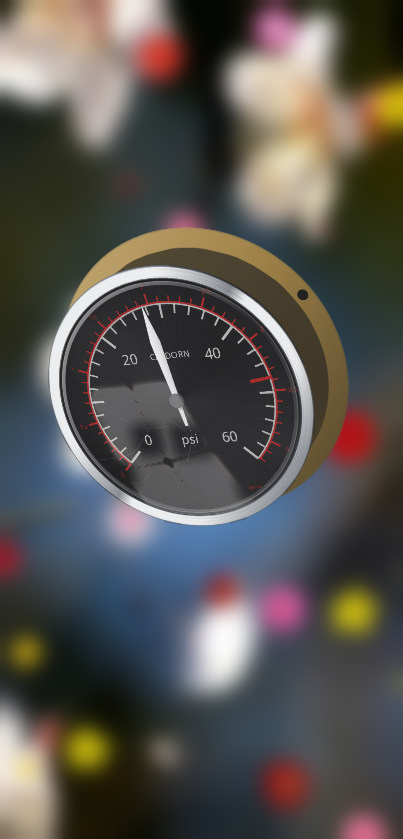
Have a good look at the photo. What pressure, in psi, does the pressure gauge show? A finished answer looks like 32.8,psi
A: 28,psi
